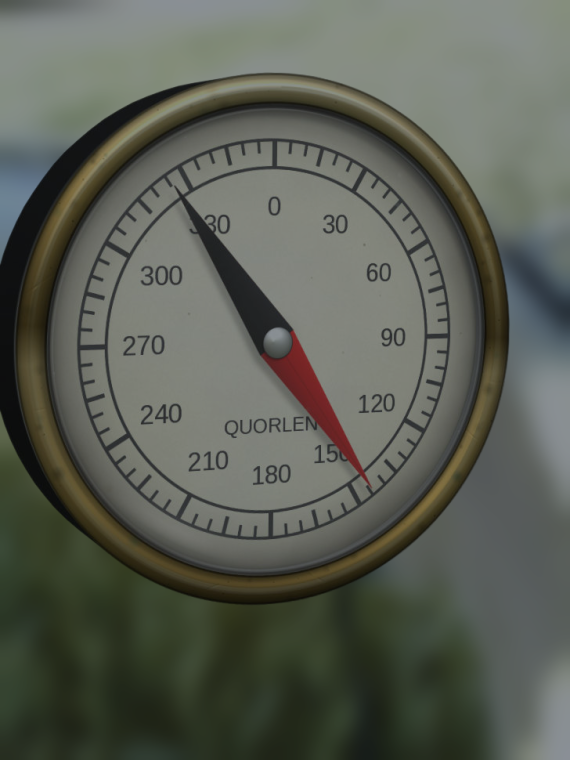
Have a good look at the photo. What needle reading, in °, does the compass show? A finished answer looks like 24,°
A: 145,°
